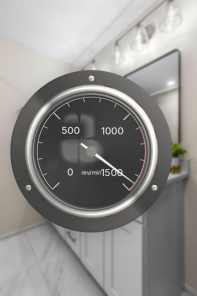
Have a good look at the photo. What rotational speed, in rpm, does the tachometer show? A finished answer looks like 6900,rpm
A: 1450,rpm
